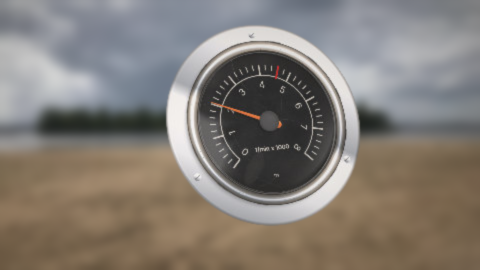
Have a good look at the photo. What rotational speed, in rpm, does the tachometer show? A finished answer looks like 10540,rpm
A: 2000,rpm
